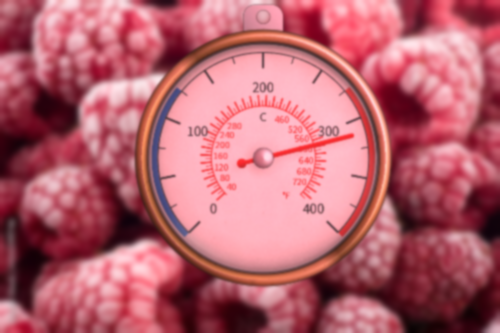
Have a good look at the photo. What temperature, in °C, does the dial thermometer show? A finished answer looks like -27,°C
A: 312.5,°C
